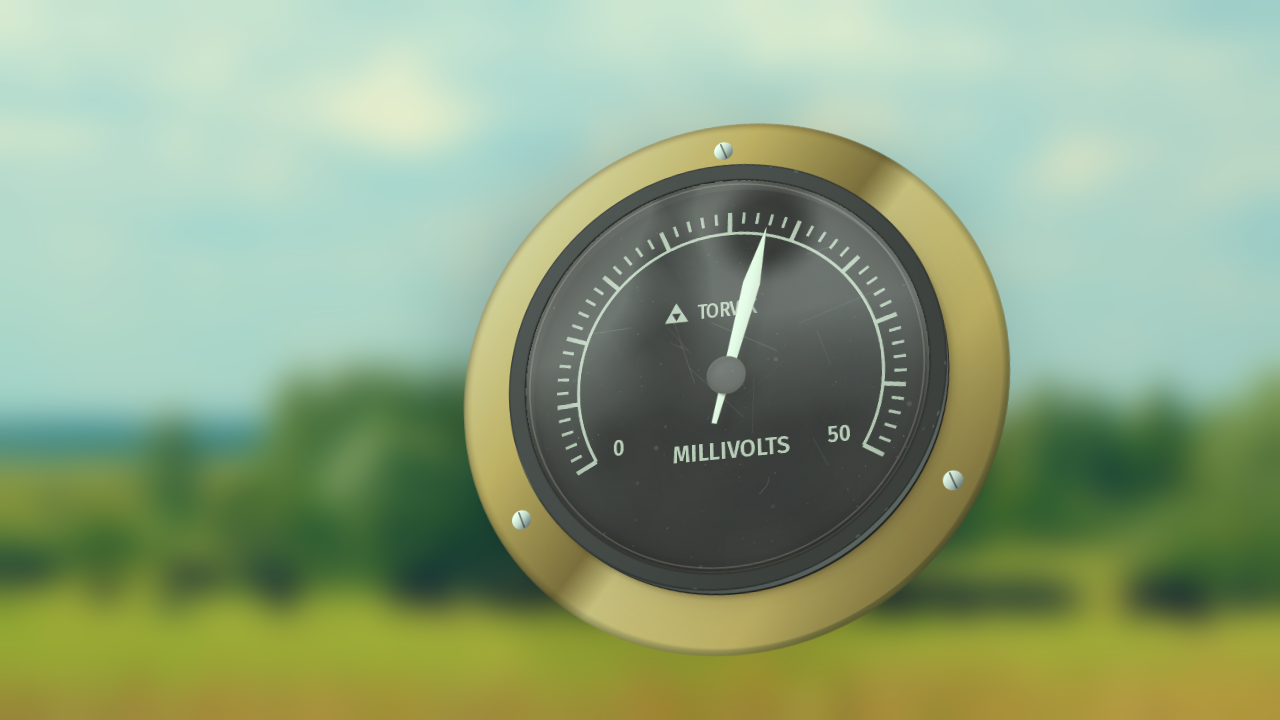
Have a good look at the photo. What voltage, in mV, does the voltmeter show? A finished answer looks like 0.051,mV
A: 28,mV
